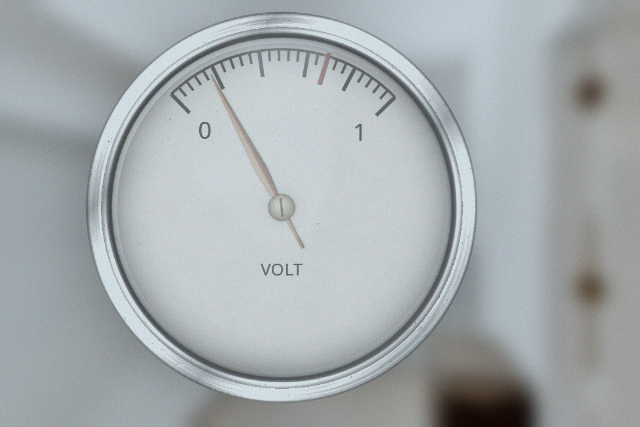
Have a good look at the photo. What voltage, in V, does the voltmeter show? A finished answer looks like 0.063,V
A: 0.18,V
